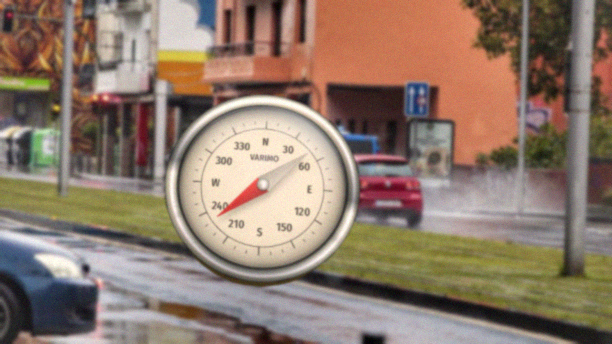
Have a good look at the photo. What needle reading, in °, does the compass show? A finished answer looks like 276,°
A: 230,°
